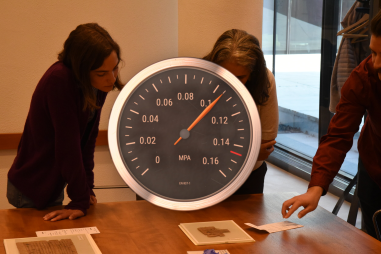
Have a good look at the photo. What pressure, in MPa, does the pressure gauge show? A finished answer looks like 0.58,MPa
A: 0.105,MPa
